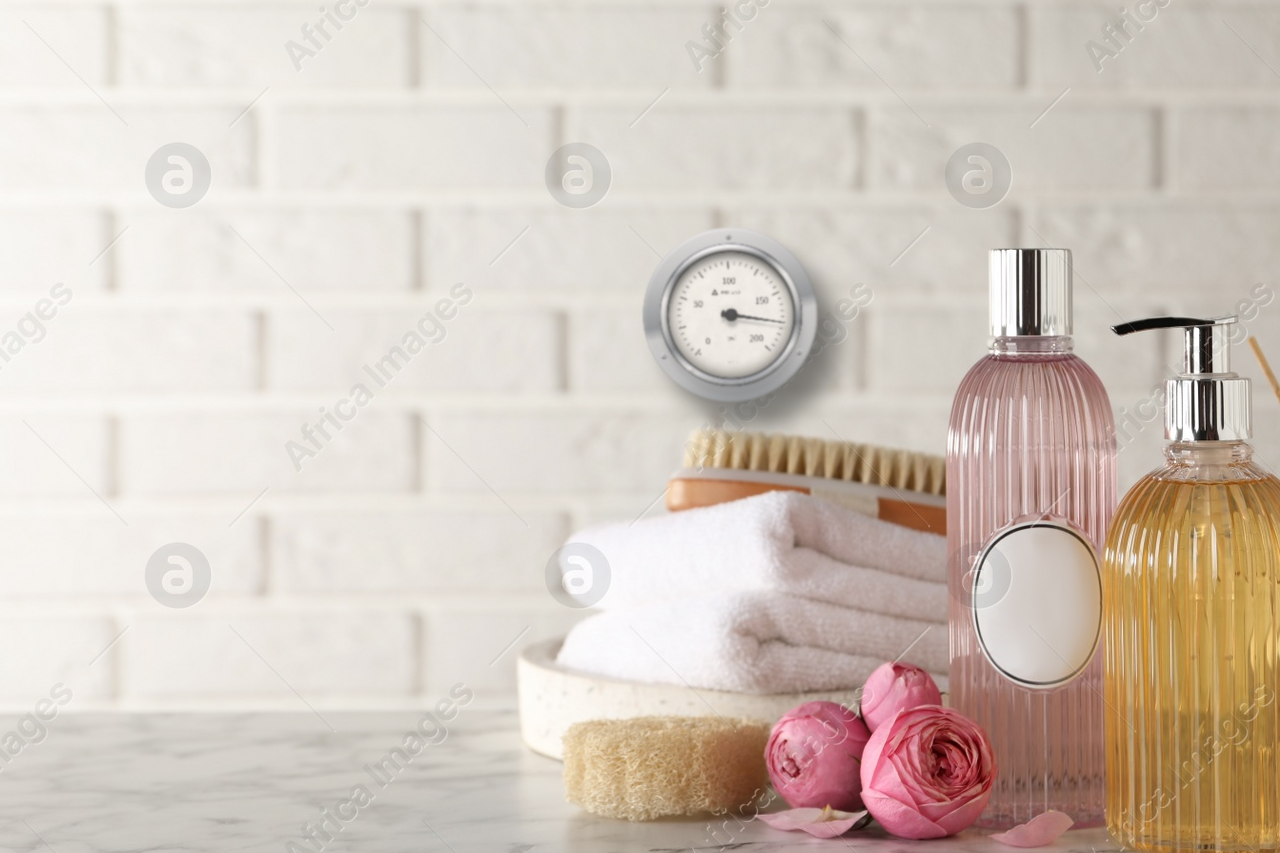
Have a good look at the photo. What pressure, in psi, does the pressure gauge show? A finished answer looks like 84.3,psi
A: 175,psi
